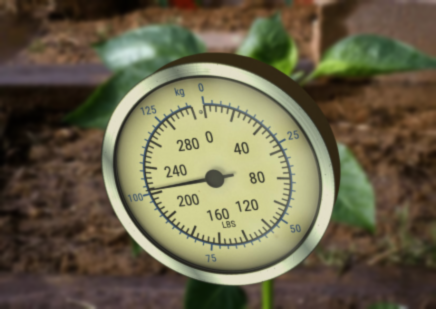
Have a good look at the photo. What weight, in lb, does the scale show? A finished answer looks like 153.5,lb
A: 224,lb
